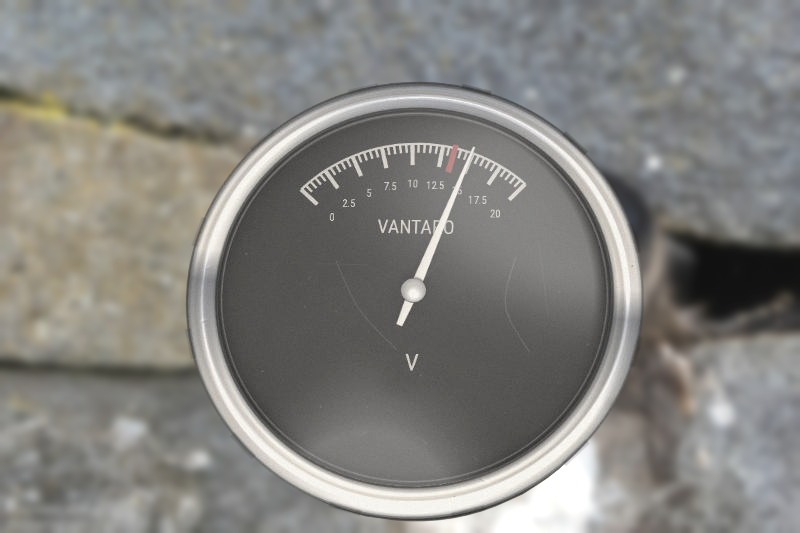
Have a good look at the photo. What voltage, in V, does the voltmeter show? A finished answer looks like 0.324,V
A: 15,V
